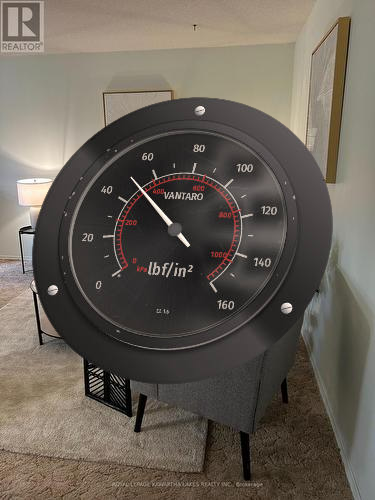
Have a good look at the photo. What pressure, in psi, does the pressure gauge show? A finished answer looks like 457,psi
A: 50,psi
